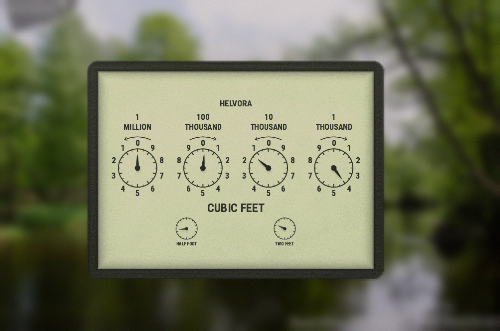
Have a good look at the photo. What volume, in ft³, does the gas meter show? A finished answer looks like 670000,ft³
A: 1400,ft³
